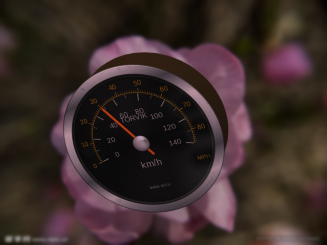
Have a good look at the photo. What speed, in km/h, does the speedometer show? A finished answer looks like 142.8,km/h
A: 50,km/h
